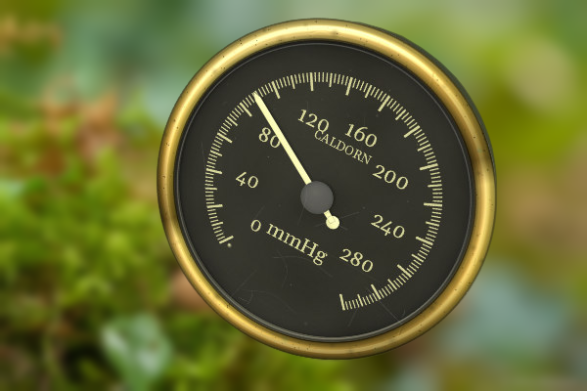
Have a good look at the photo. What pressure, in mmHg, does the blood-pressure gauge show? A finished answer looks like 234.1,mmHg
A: 90,mmHg
